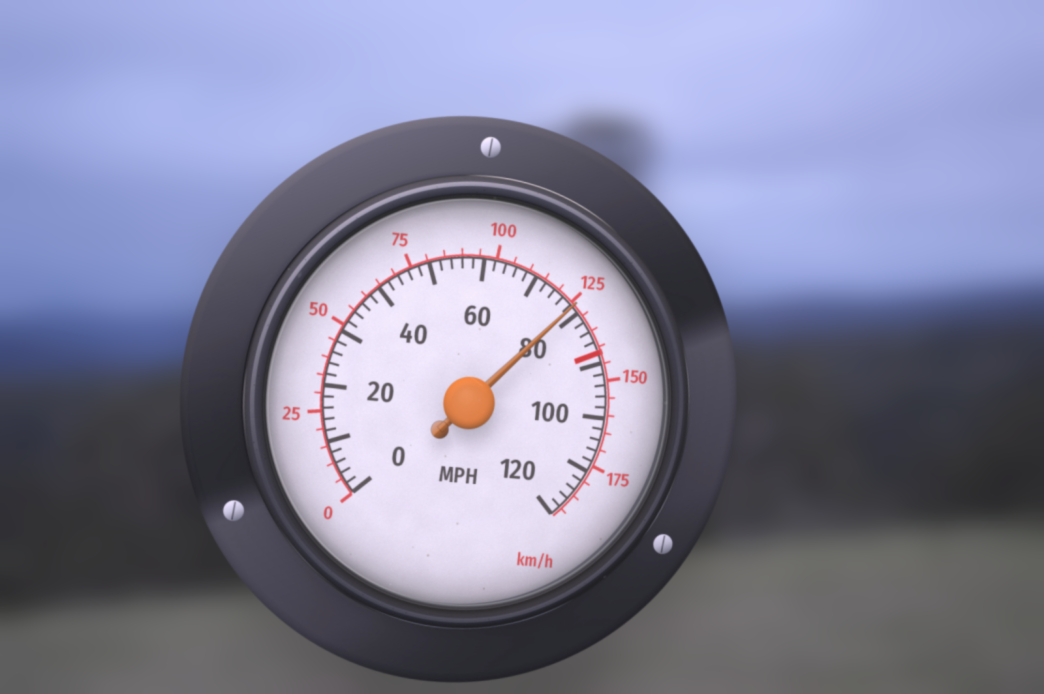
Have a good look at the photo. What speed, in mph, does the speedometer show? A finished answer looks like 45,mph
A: 78,mph
